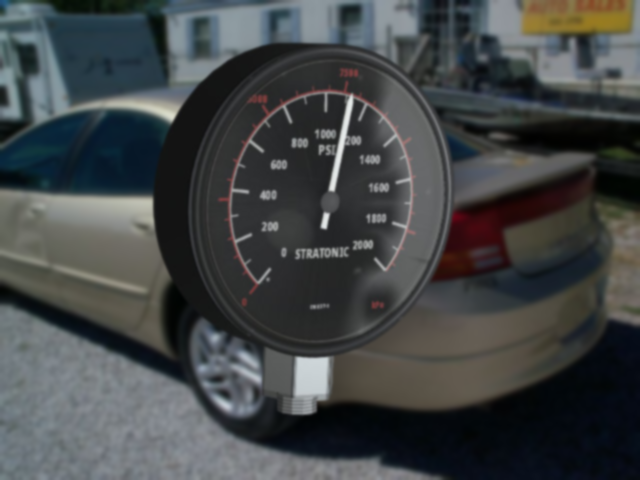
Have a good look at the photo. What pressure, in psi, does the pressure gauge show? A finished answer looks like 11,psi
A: 1100,psi
